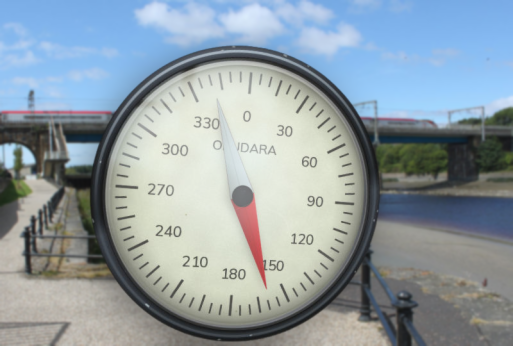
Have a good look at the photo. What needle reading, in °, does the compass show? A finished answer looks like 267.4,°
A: 160,°
